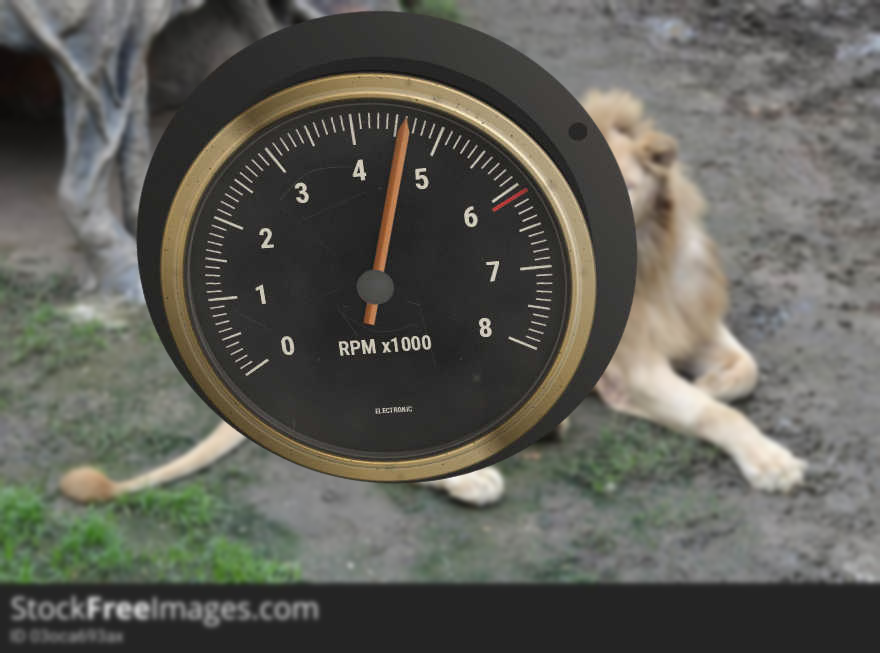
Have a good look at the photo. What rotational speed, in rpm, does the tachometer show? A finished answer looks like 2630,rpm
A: 4600,rpm
